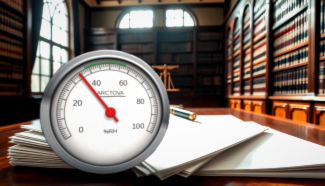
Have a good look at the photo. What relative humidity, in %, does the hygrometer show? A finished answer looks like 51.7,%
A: 35,%
